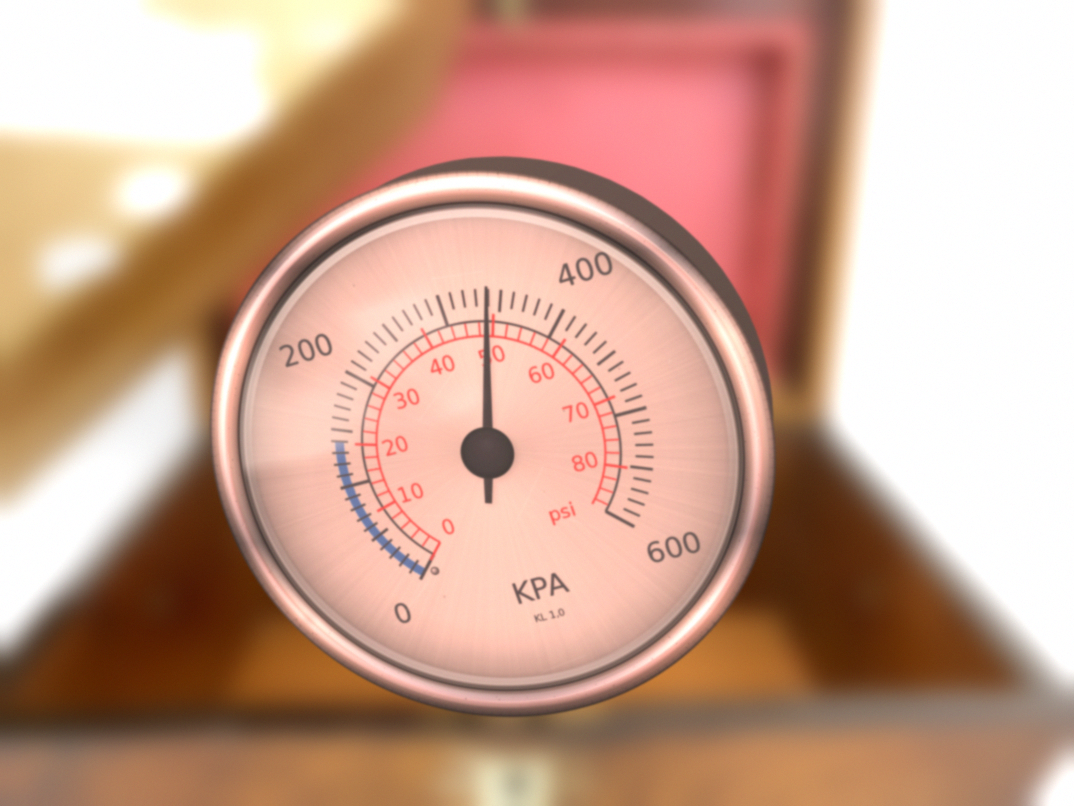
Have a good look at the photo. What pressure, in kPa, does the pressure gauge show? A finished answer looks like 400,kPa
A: 340,kPa
